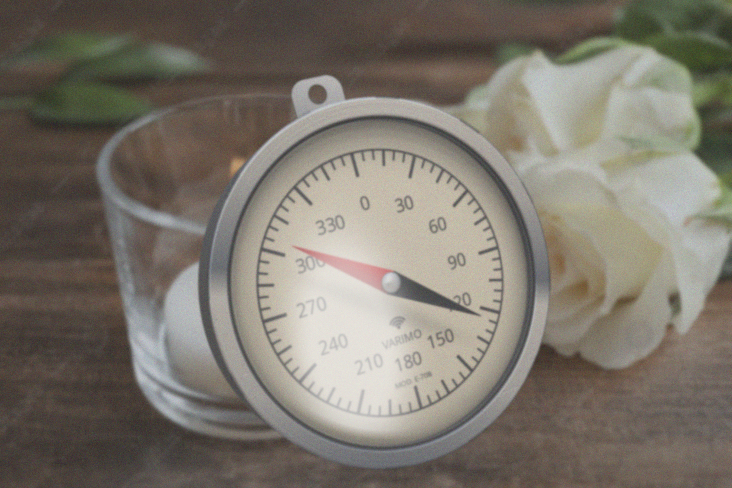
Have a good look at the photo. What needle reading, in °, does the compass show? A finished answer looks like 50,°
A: 305,°
